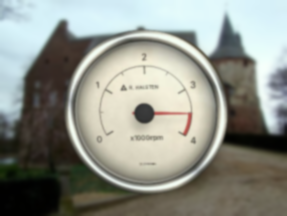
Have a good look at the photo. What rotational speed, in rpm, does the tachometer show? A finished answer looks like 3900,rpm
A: 3500,rpm
